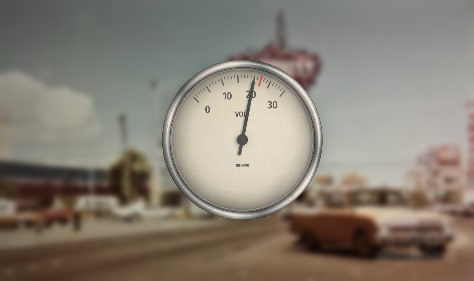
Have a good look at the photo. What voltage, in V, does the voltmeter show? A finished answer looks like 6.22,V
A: 20,V
